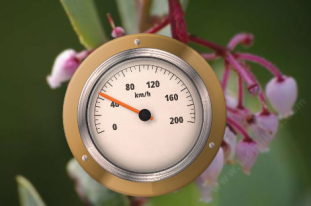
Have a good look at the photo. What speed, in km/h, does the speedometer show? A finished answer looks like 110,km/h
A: 45,km/h
